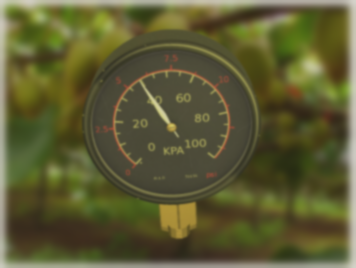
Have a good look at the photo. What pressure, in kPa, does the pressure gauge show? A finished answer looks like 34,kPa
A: 40,kPa
